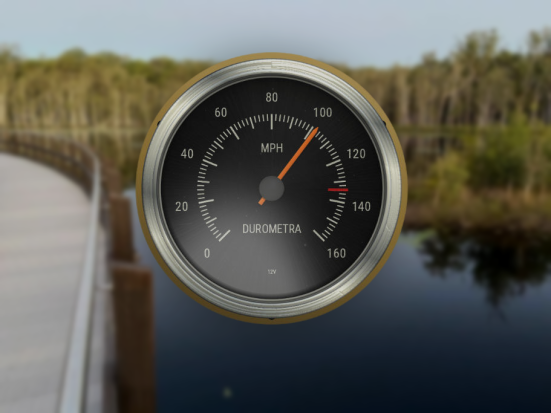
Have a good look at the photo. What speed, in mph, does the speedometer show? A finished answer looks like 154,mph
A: 102,mph
